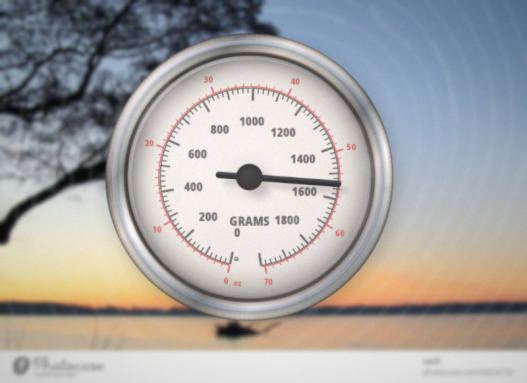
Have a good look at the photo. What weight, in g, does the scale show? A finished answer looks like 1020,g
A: 1540,g
